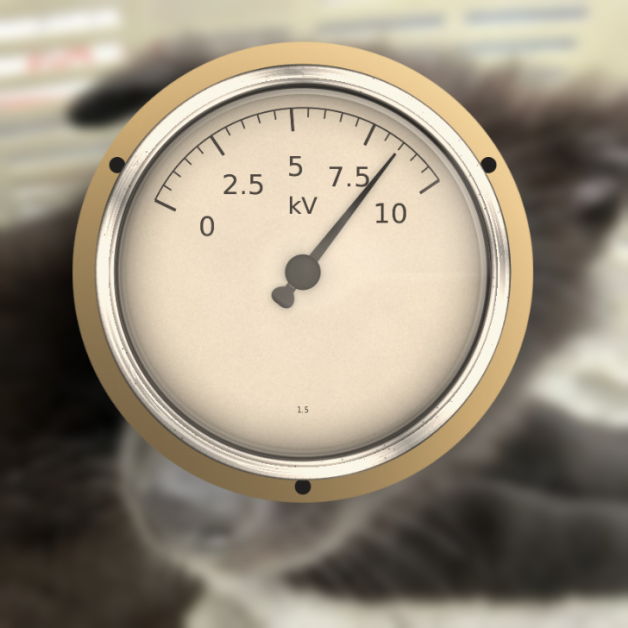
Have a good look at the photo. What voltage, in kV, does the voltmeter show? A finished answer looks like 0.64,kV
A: 8.5,kV
